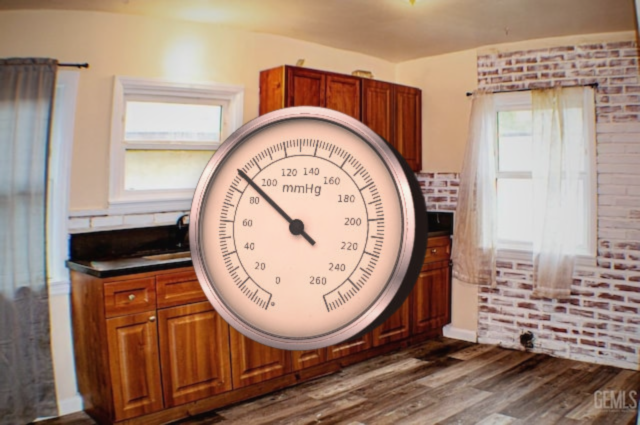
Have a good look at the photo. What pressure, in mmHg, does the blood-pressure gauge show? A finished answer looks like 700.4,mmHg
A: 90,mmHg
